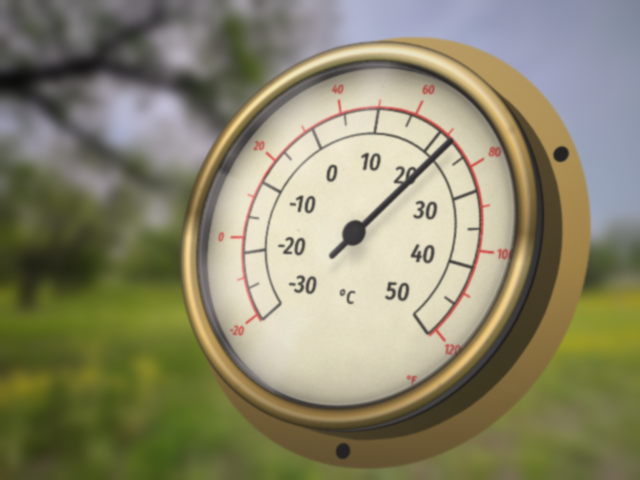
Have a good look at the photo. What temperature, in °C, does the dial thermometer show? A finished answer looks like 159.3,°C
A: 22.5,°C
